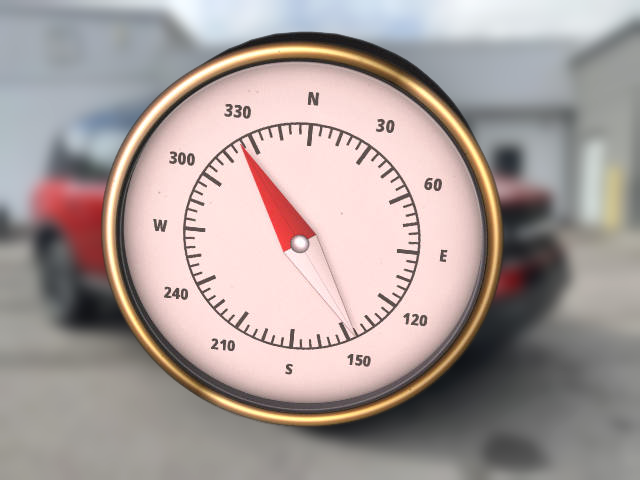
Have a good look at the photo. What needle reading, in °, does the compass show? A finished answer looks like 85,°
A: 325,°
